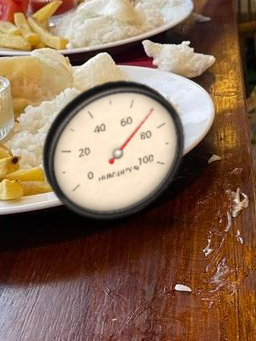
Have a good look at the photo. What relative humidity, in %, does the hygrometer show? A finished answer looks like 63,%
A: 70,%
